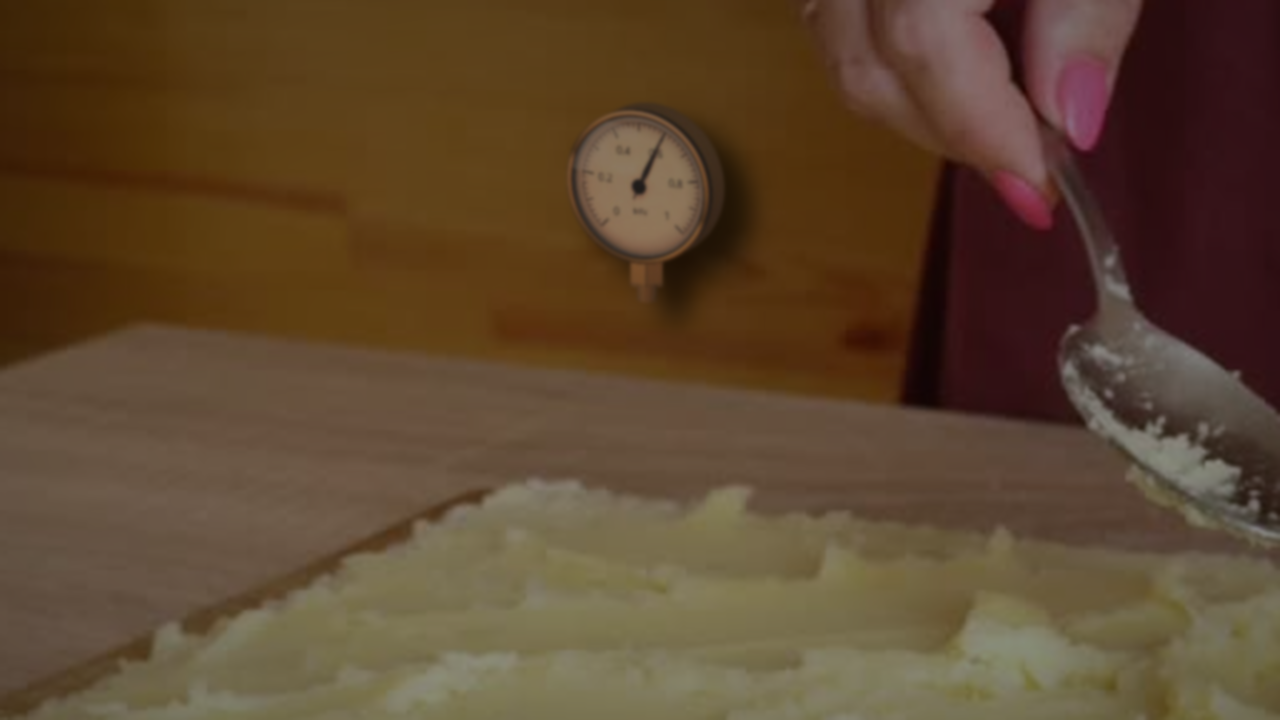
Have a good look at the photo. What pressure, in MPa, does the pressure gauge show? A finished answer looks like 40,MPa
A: 0.6,MPa
